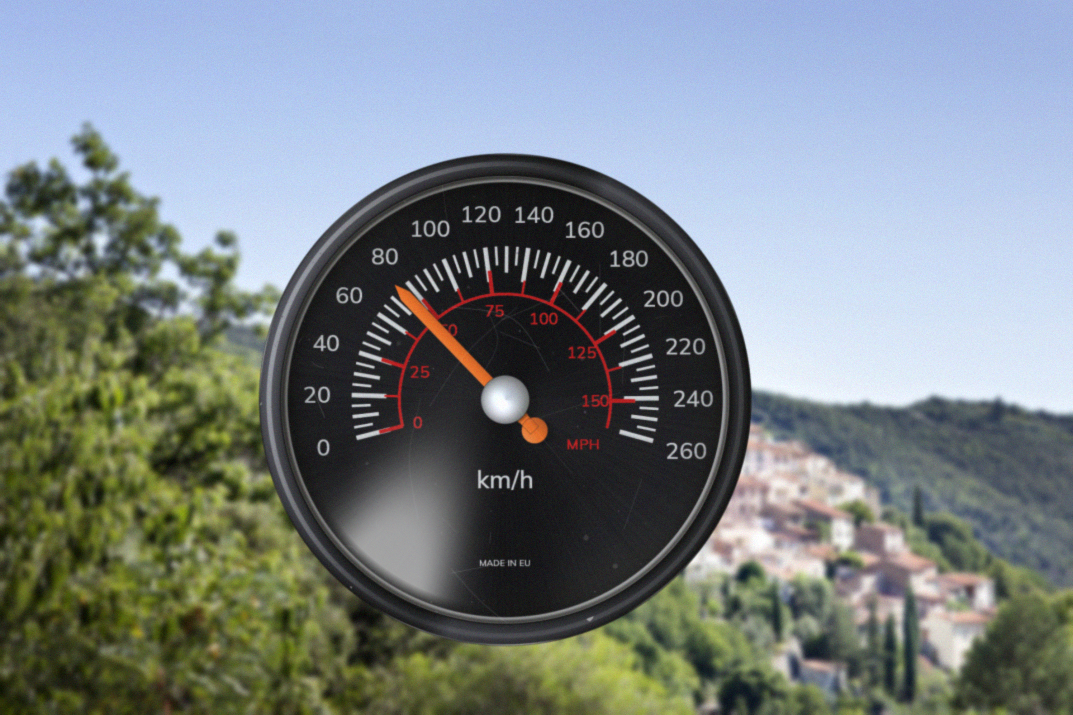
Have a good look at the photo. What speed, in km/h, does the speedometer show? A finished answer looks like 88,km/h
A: 75,km/h
